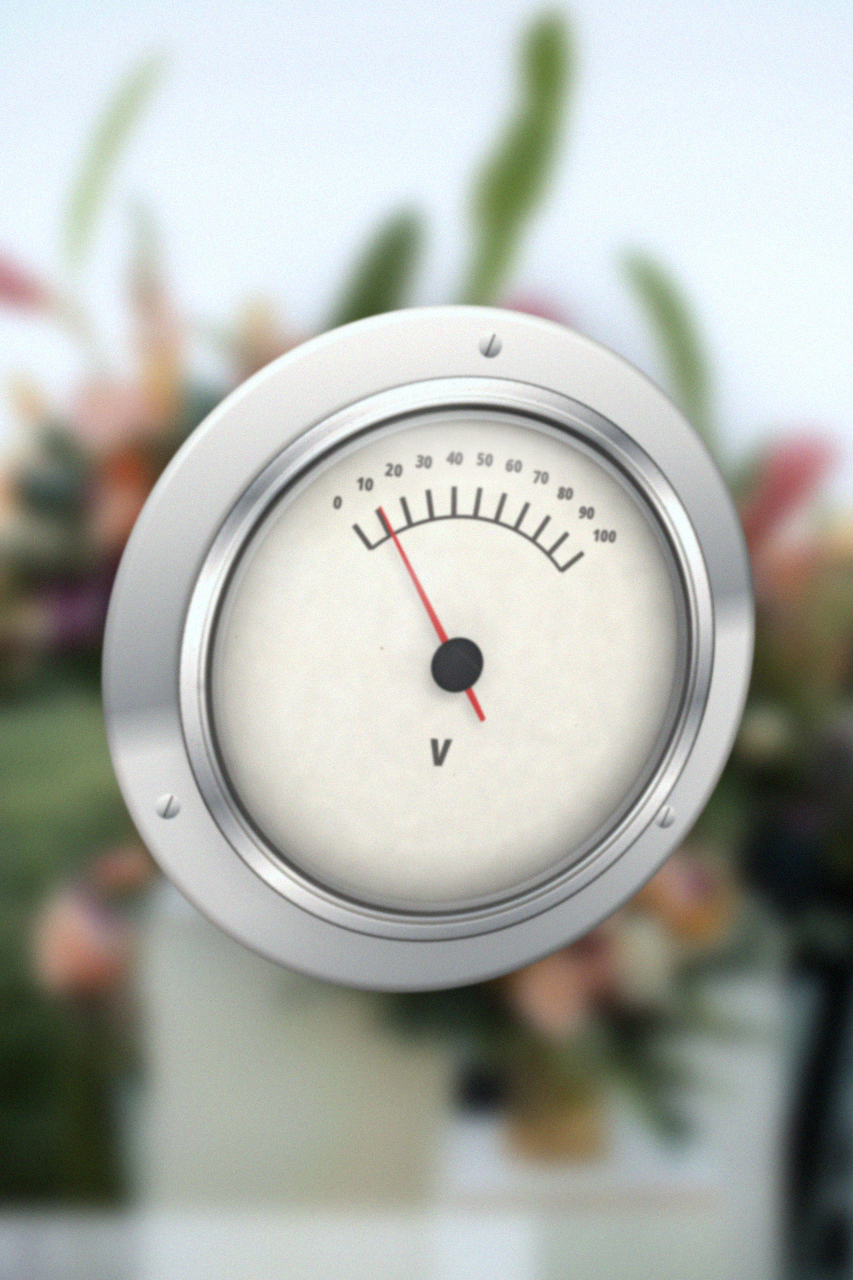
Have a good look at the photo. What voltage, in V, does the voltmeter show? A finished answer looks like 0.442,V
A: 10,V
